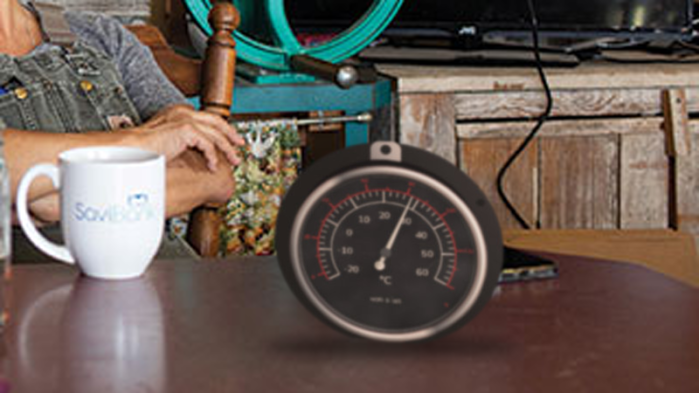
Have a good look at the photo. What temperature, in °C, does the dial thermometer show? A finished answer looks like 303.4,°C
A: 28,°C
